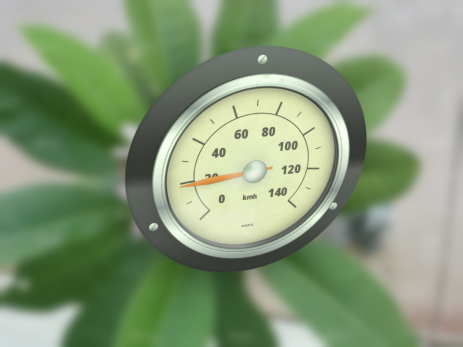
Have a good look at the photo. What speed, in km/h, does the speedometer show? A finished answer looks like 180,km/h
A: 20,km/h
